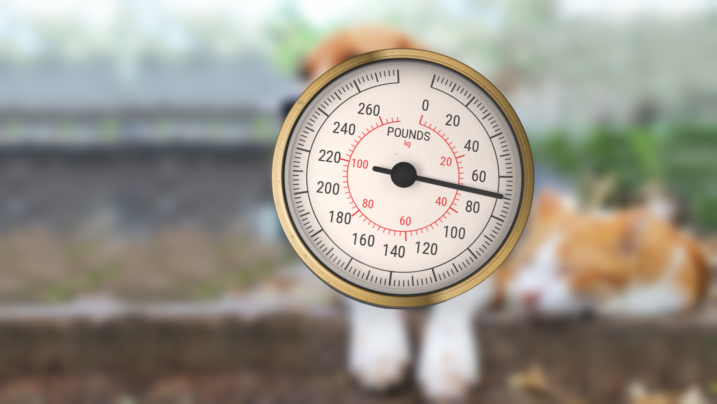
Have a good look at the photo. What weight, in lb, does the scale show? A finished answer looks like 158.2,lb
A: 70,lb
